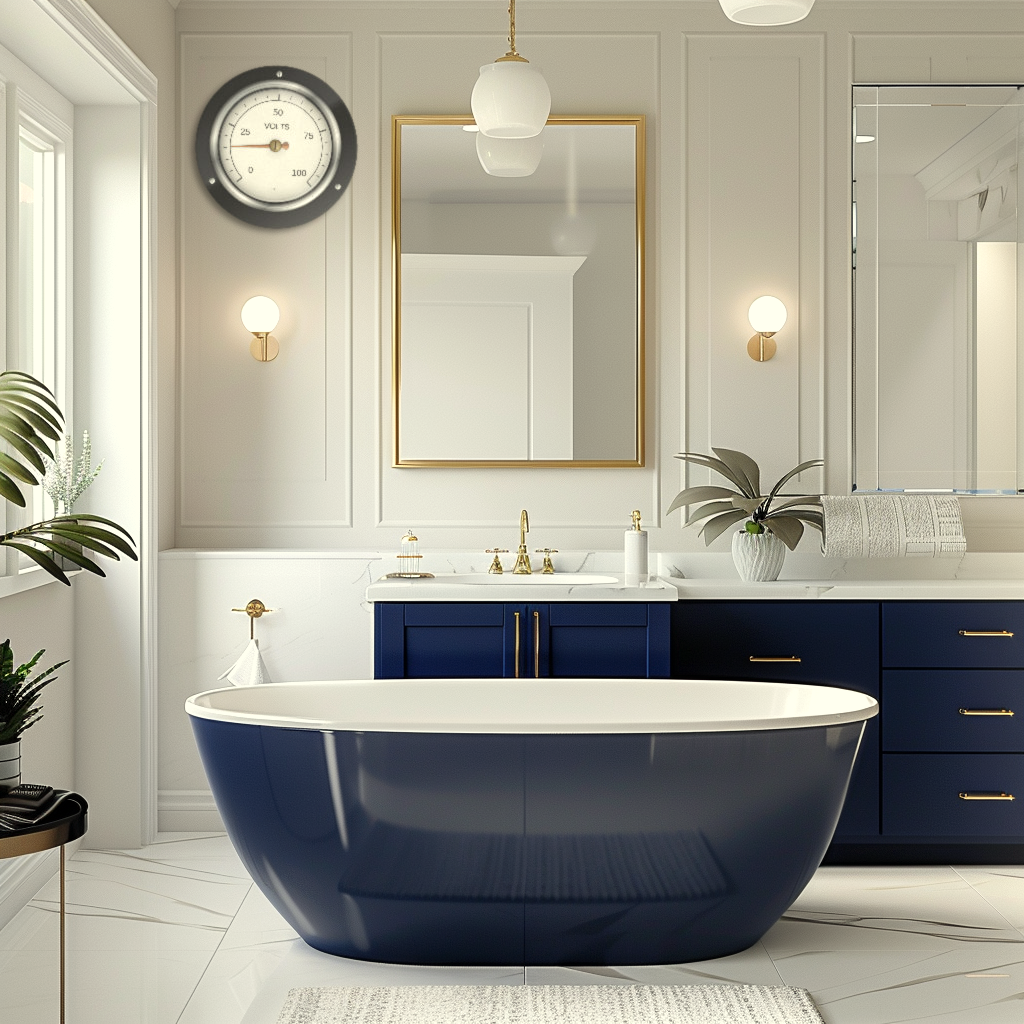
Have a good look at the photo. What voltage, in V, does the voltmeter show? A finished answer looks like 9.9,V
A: 15,V
